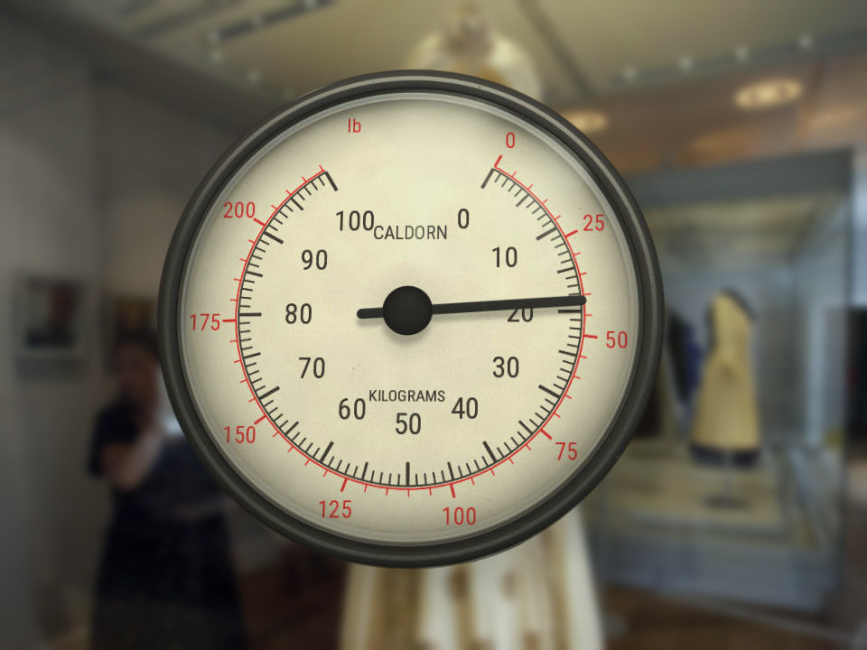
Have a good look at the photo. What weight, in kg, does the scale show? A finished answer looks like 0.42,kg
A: 19,kg
